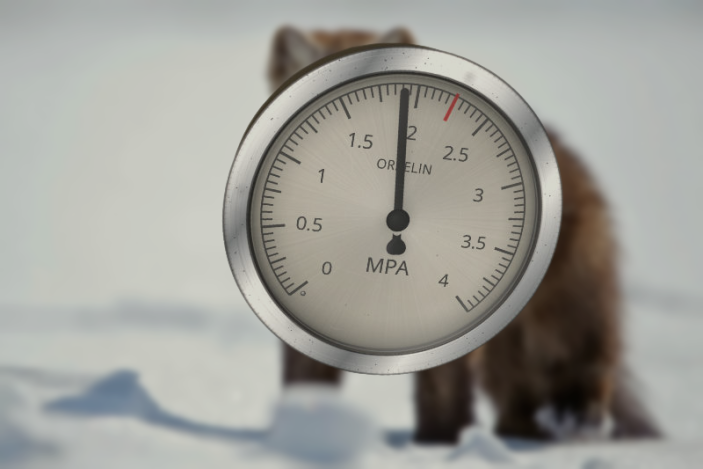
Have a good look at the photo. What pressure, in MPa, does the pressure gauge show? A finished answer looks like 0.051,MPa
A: 1.9,MPa
